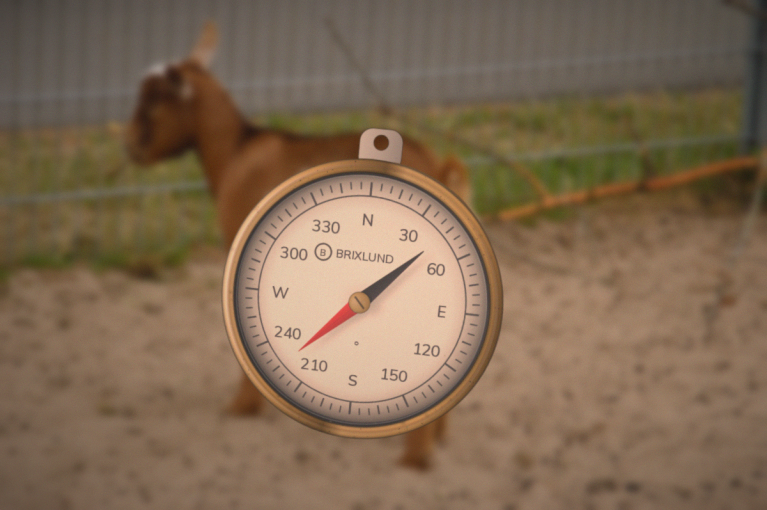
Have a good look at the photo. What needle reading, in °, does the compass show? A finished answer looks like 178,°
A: 225,°
